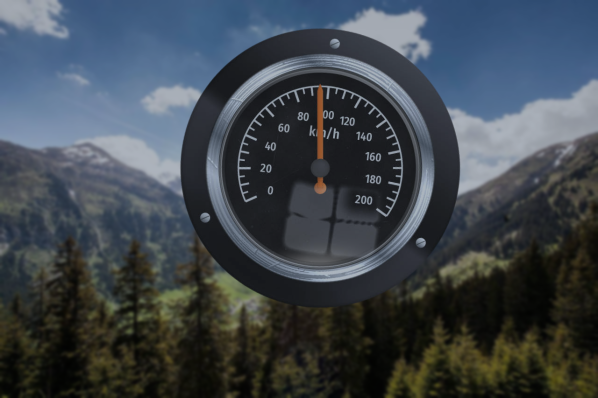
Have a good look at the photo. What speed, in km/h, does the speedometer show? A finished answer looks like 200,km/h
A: 95,km/h
